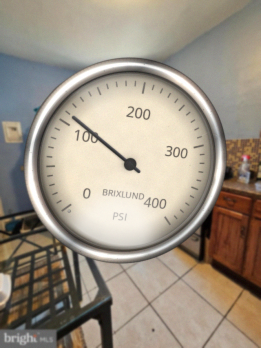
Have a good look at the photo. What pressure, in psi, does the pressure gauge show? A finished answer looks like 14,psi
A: 110,psi
